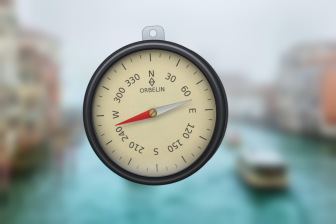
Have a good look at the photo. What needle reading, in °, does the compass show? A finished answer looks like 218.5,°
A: 255,°
